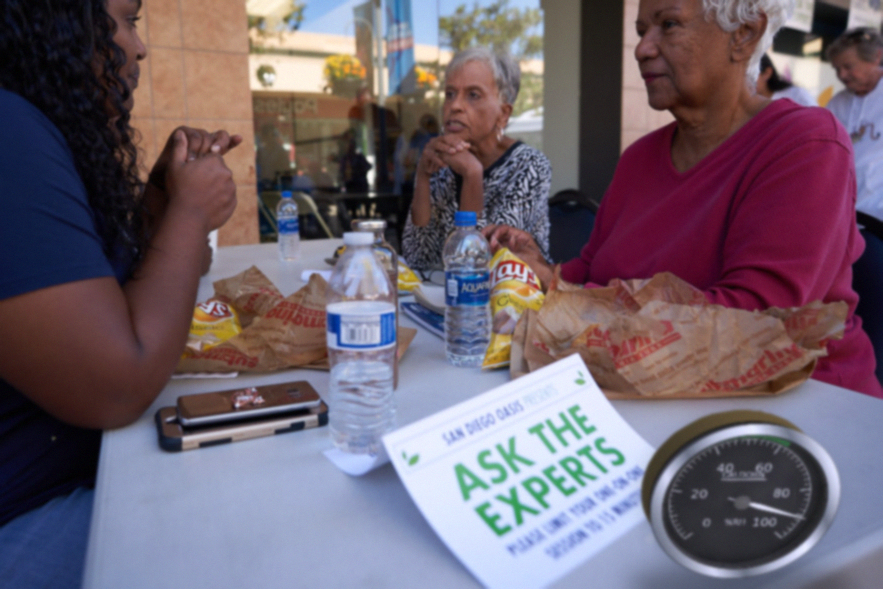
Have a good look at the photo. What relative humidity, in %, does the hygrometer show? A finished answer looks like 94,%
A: 90,%
